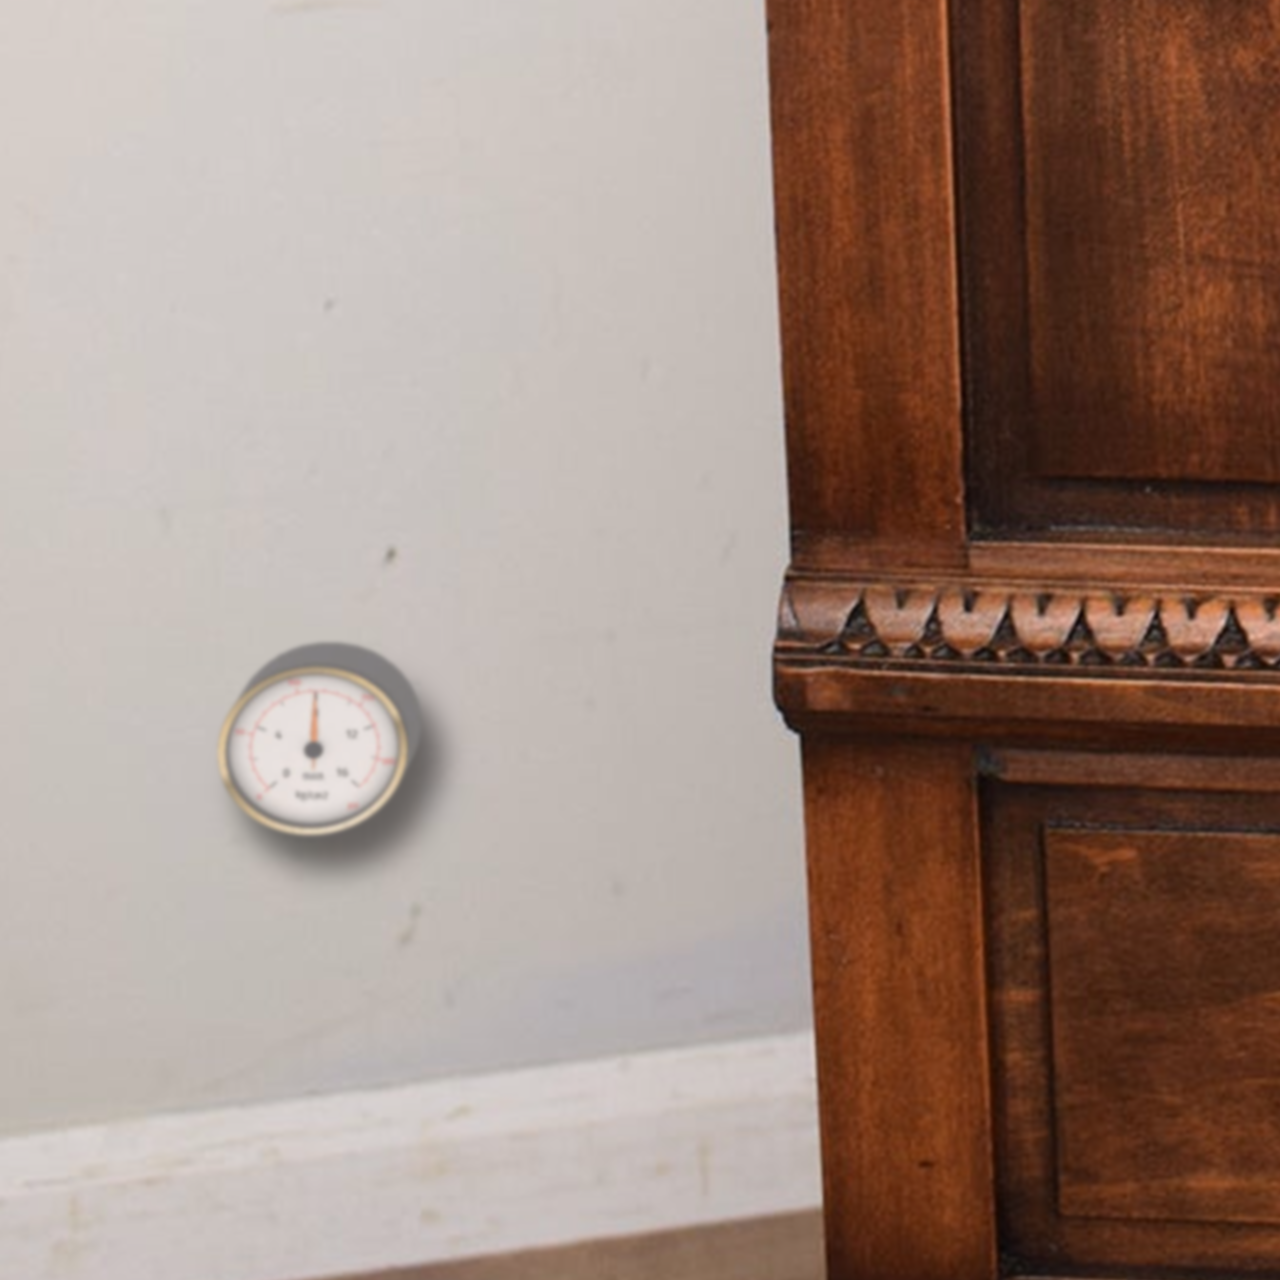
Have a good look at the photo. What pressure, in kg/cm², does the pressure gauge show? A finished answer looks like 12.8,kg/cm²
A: 8,kg/cm²
